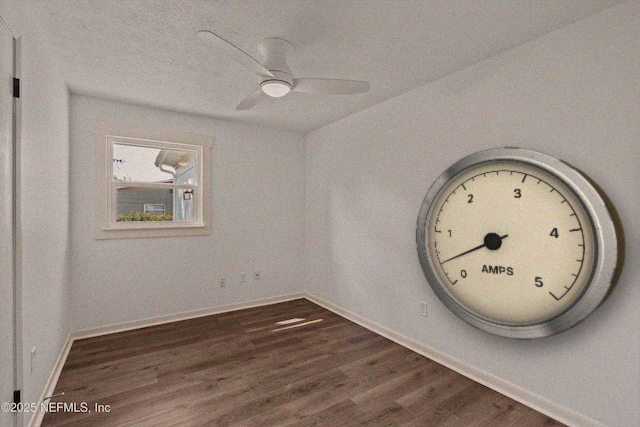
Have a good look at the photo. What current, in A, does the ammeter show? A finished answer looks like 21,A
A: 0.4,A
